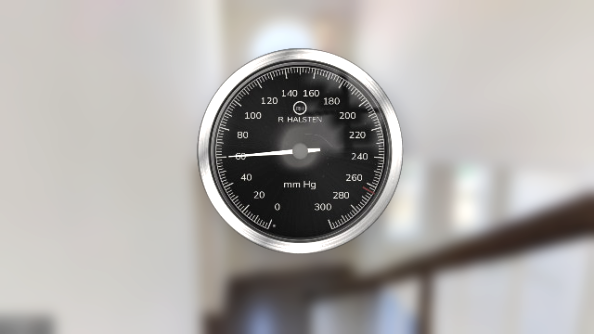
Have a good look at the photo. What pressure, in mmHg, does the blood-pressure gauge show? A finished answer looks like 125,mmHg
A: 60,mmHg
